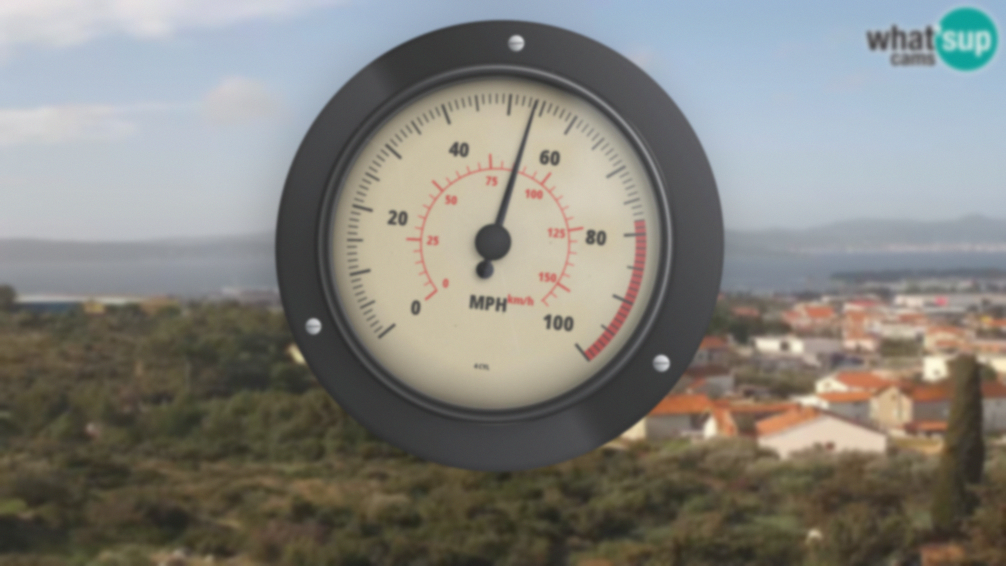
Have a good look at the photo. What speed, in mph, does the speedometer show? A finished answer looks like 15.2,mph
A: 54,mph
